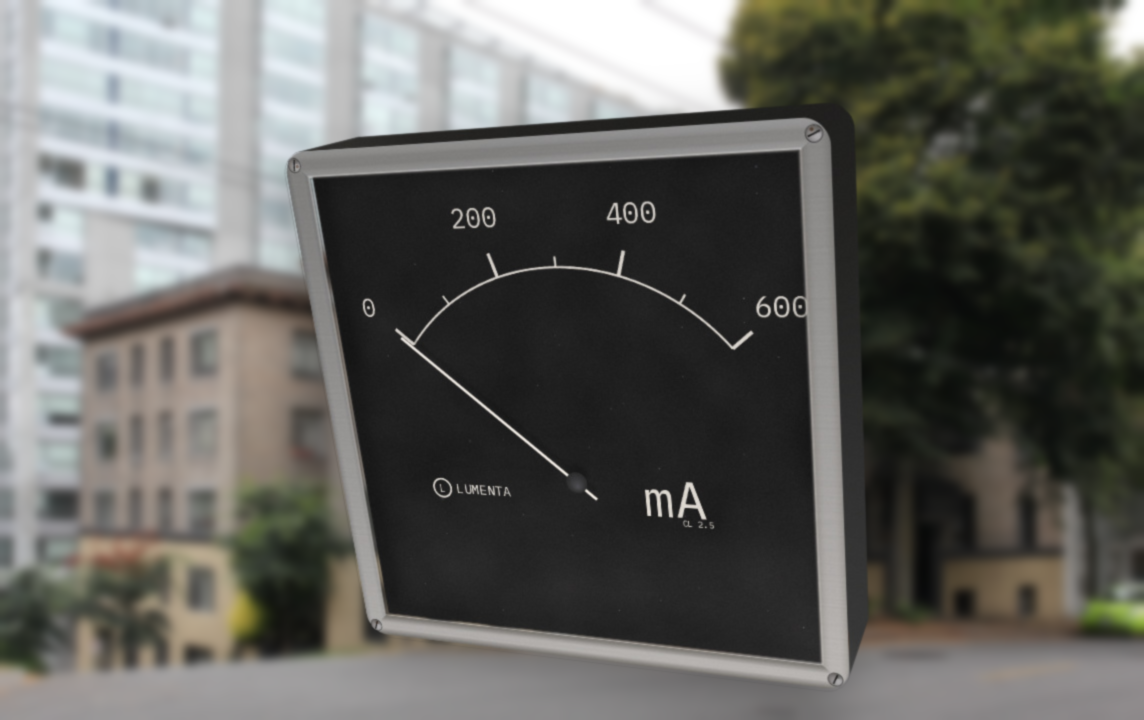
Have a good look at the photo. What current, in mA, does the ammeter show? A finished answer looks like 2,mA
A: 0,mA
